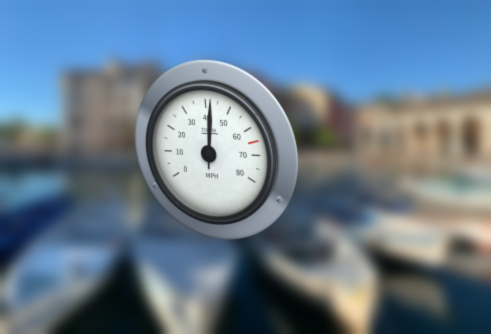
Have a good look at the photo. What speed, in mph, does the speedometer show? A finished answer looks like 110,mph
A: 42.5,mph
